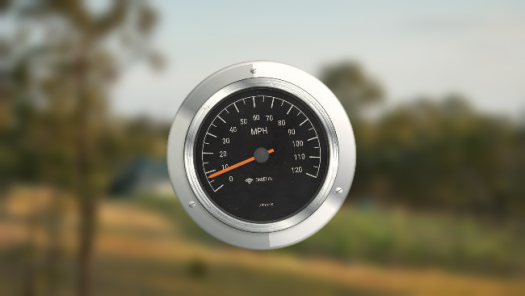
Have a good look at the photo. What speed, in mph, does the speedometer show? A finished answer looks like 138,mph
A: 7.5,mph
